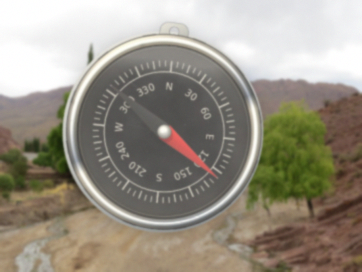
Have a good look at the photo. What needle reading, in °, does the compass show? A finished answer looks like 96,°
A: 125,°
